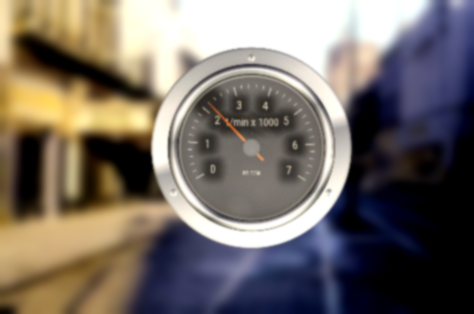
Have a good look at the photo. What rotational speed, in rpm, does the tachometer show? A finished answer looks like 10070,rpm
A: 2200,rpm
